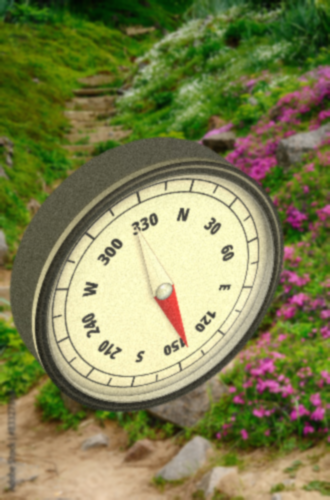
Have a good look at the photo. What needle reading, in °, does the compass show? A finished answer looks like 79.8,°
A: 142.5,°
